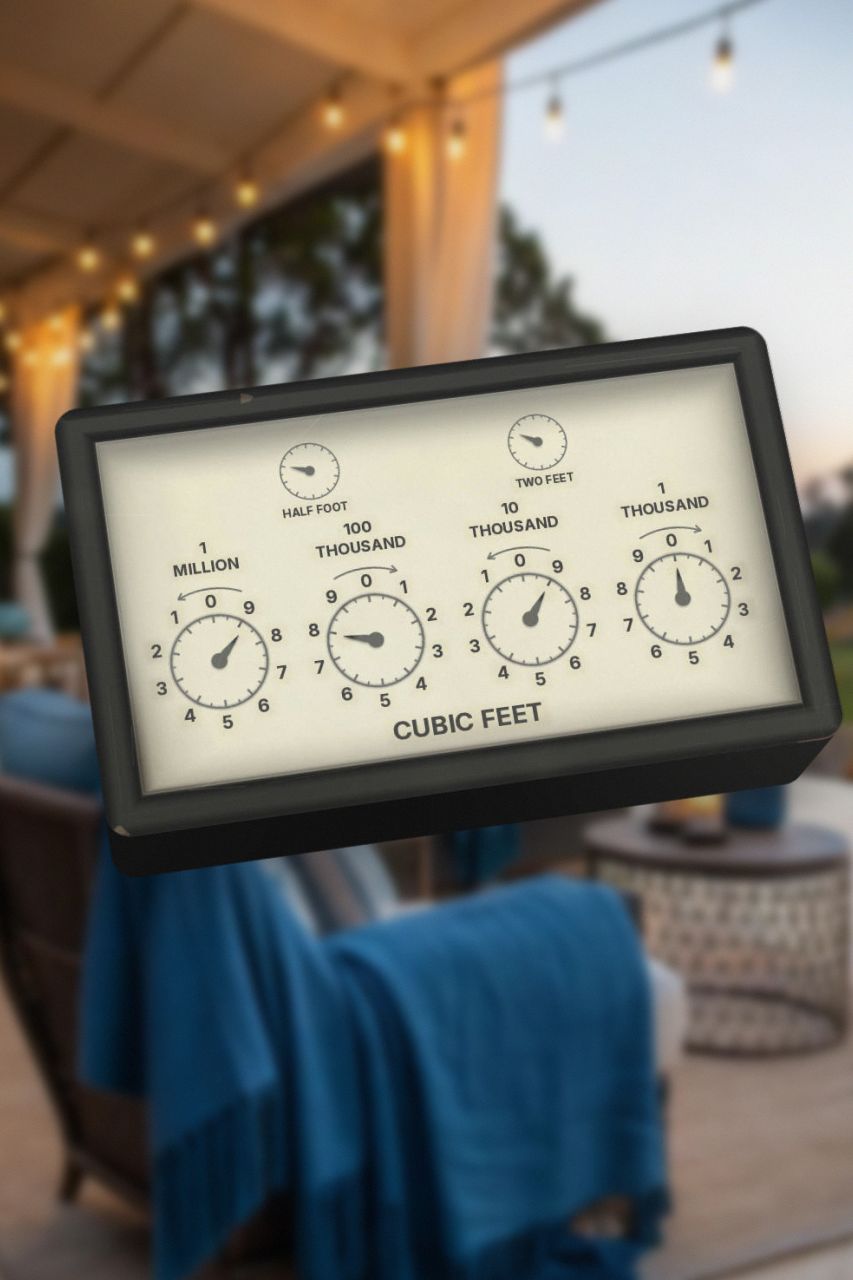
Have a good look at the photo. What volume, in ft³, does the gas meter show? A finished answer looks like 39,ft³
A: 879000,ft³
